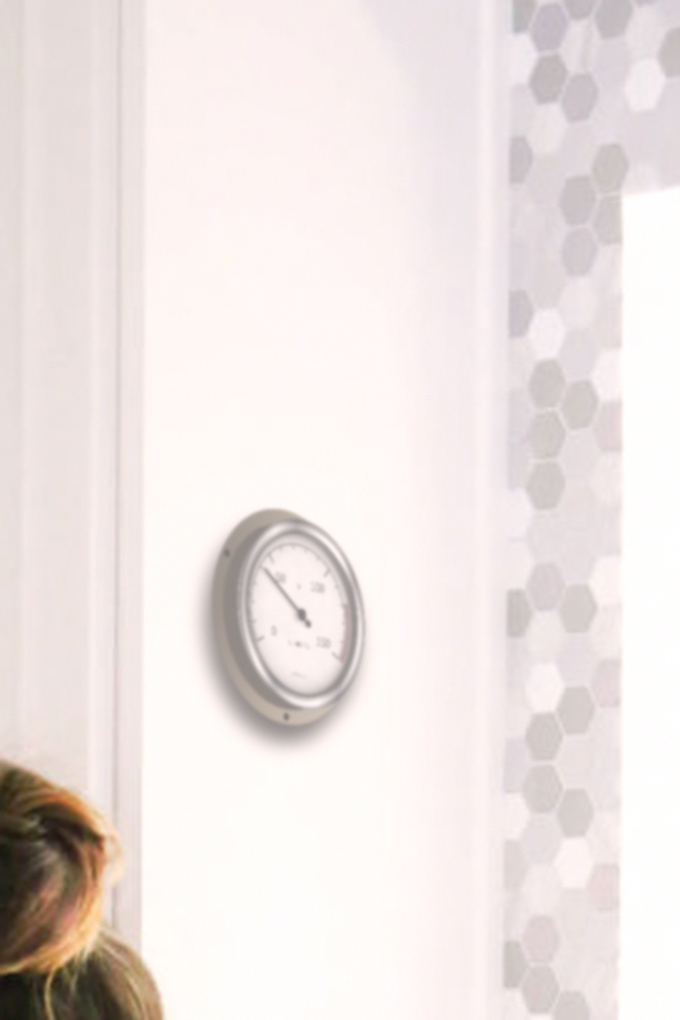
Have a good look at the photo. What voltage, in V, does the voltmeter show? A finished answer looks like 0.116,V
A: 40,V
